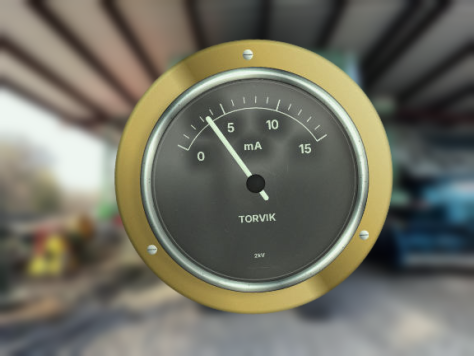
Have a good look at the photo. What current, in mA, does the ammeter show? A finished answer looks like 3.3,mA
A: 3.5,mA
